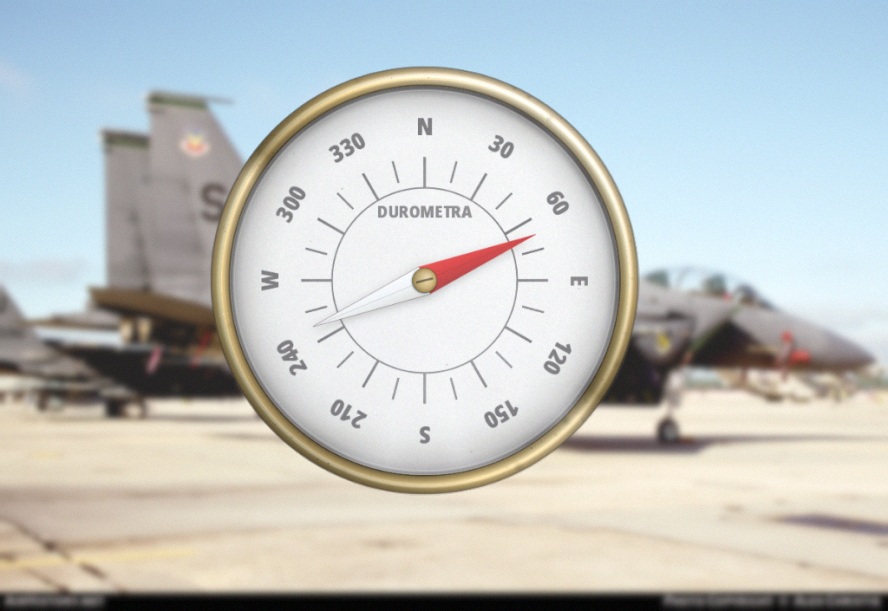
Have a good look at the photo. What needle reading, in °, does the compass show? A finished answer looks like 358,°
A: 67.5,°
